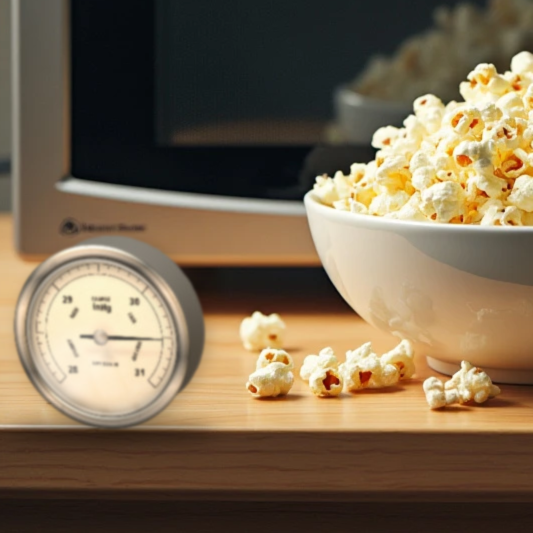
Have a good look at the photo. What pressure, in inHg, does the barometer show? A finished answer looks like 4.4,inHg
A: 30.5,inHg
